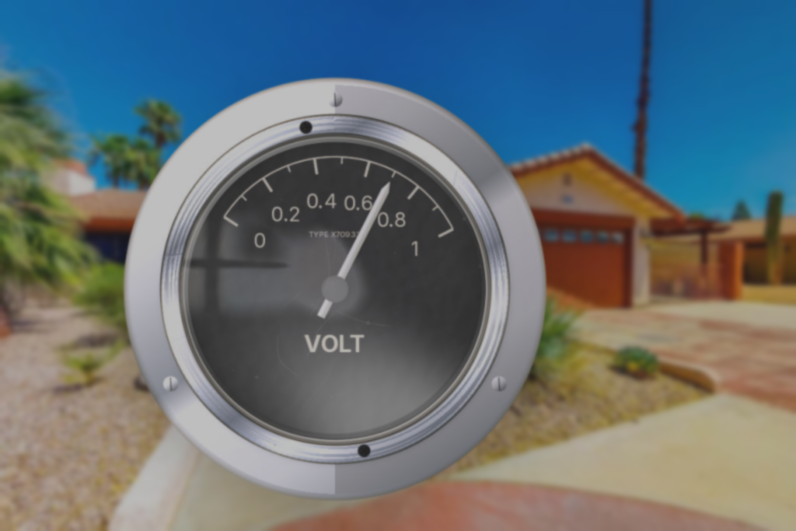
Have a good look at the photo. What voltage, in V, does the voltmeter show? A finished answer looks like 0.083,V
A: 0.7,V
